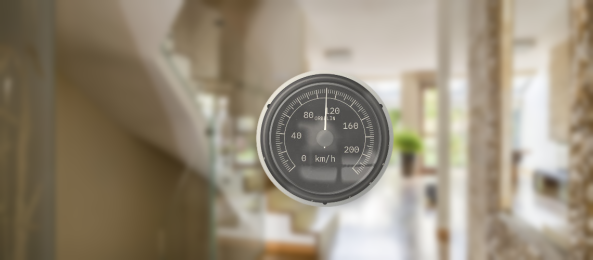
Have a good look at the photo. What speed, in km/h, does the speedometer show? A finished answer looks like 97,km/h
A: 110,km/h
